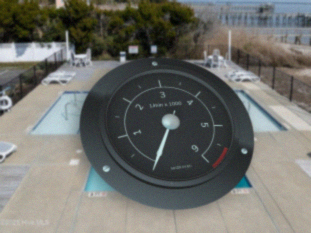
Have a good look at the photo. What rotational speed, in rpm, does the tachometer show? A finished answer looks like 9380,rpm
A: 0,rpm
